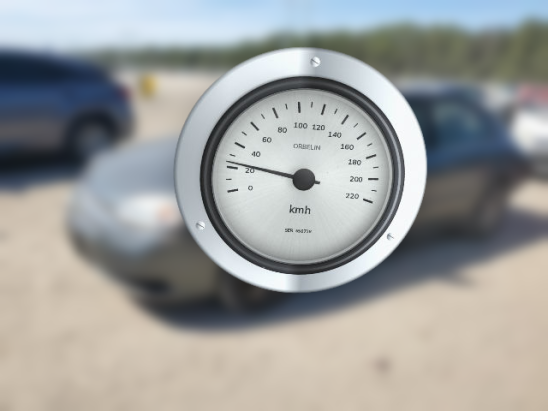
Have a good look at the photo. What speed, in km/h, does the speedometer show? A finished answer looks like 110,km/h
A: 25,km/h
